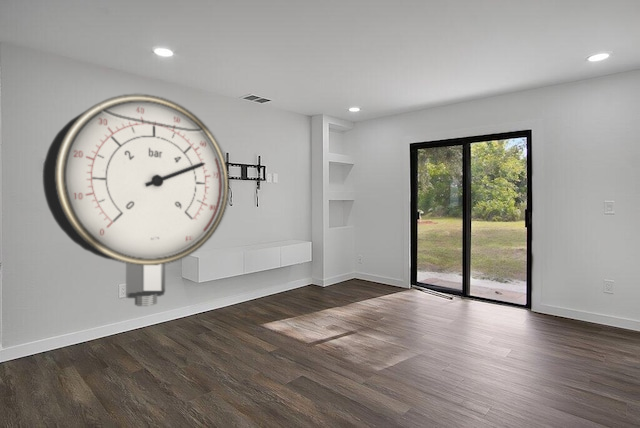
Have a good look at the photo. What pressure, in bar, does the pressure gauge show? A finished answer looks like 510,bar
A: 4.5,bar
